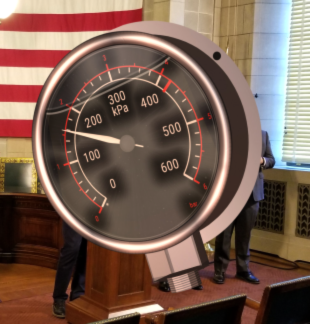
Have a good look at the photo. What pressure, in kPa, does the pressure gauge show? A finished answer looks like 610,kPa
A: 160,kPa
